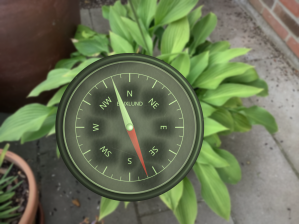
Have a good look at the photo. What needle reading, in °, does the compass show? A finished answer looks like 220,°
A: 160,°
